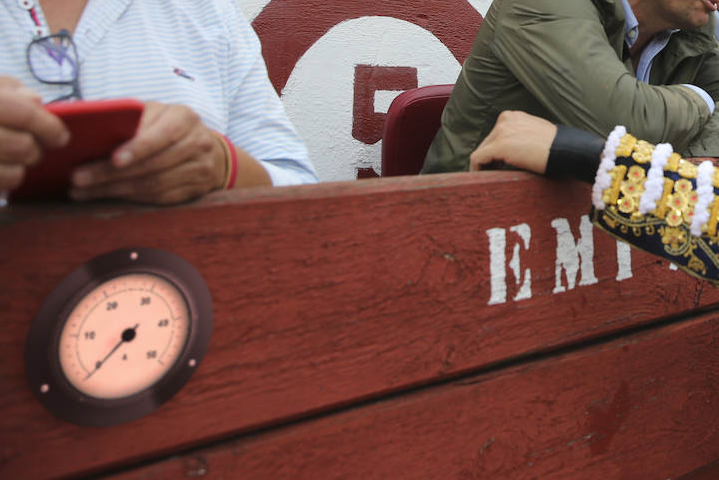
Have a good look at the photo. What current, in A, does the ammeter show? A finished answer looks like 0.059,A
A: 0,A
